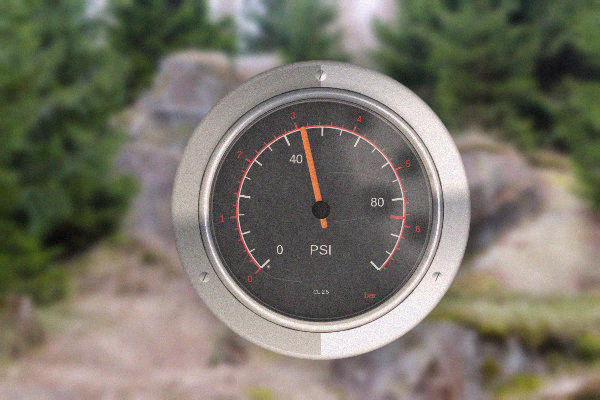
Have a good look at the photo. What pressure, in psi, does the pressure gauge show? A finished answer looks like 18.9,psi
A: 45,psi
